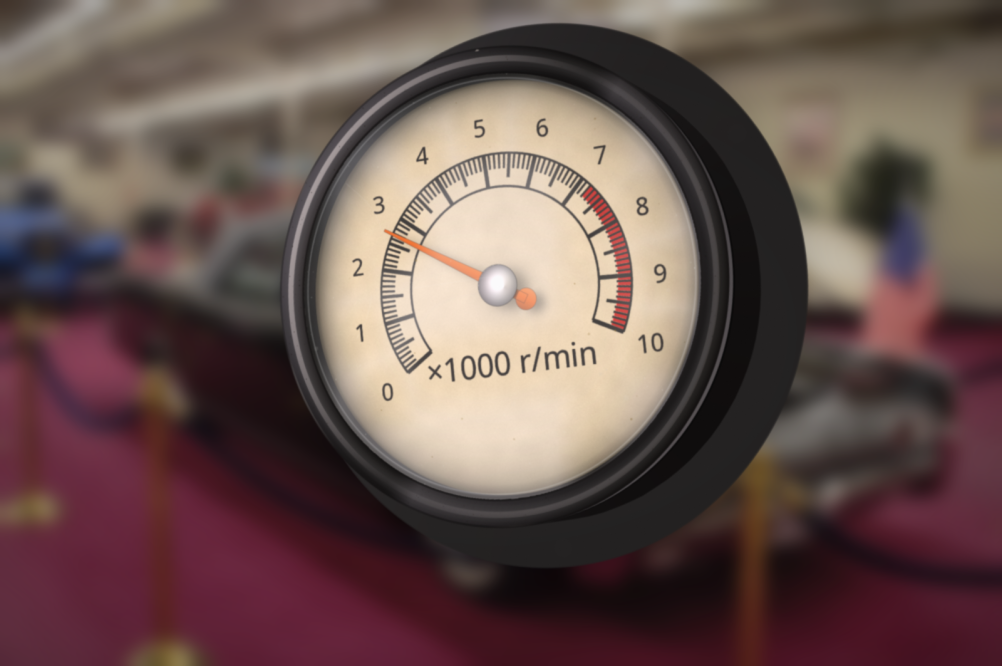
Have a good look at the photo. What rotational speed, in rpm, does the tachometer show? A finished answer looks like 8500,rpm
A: 2700,rpm
